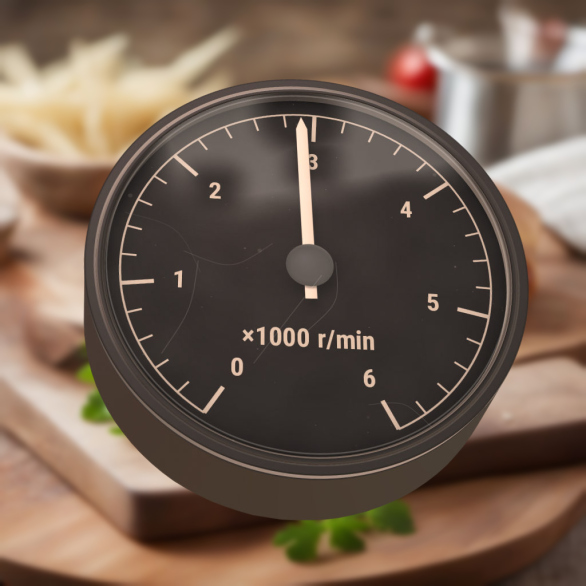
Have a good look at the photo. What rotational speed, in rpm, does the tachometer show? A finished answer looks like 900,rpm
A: 2900,rpm
